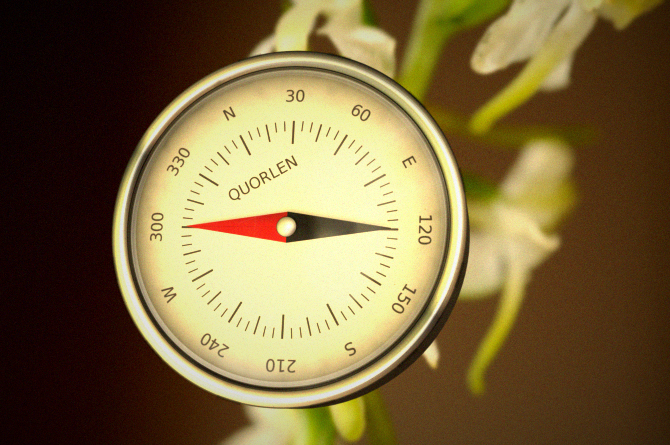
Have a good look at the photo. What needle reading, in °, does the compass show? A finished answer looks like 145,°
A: 300,°
